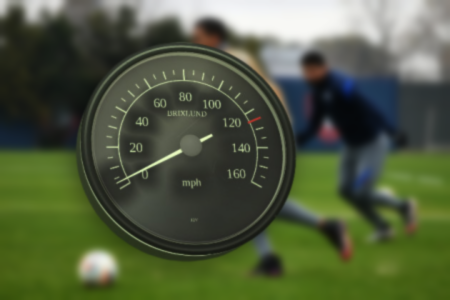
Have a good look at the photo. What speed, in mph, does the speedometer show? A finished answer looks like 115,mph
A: 2.5,mph
